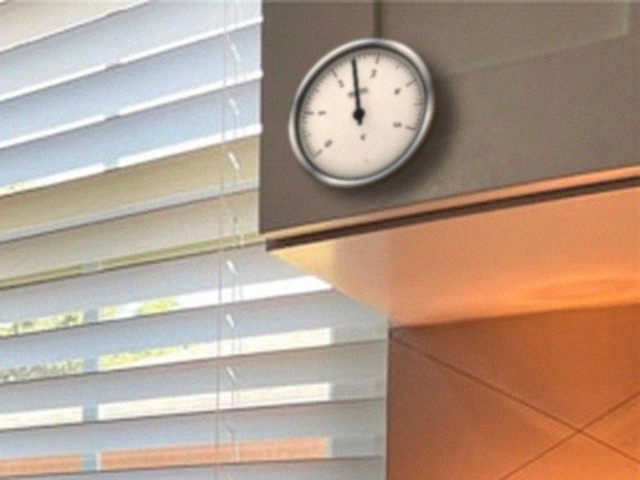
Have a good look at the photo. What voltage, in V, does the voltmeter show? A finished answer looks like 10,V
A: 2.5,V
